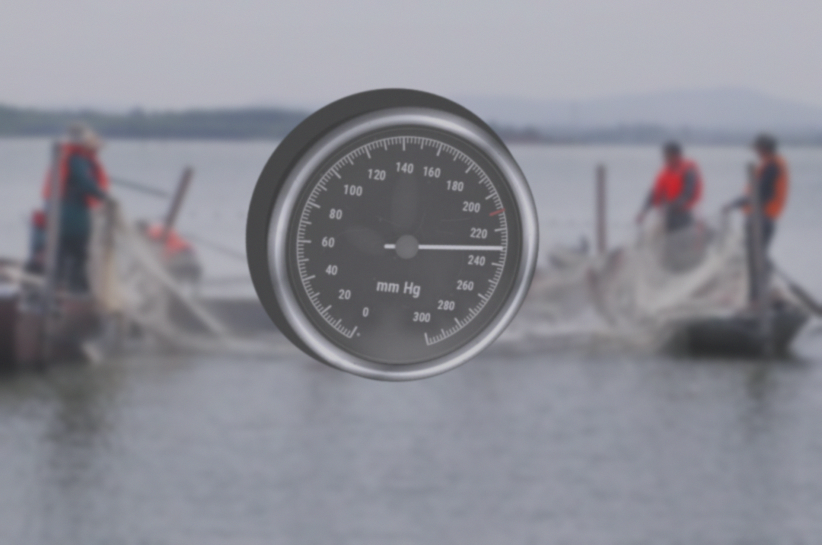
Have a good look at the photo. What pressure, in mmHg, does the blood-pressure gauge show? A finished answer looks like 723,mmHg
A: 230,mmHg
